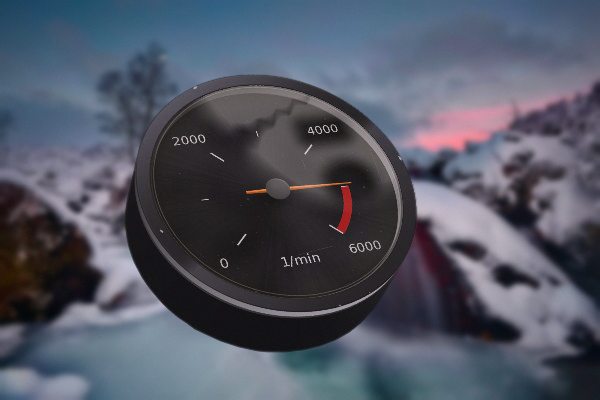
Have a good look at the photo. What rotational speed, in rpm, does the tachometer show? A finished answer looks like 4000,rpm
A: 5000,rpm
